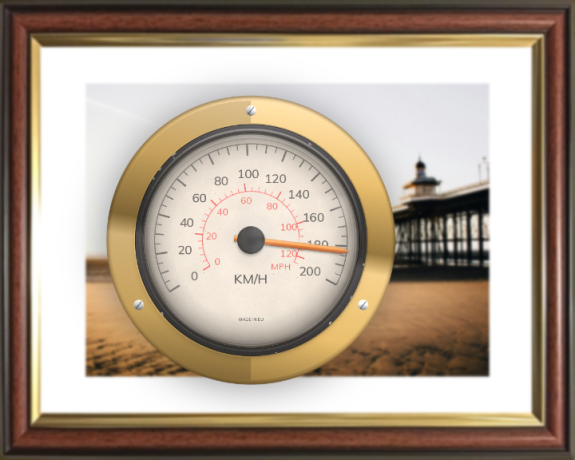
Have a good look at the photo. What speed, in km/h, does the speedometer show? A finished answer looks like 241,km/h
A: 182.5,km/h
